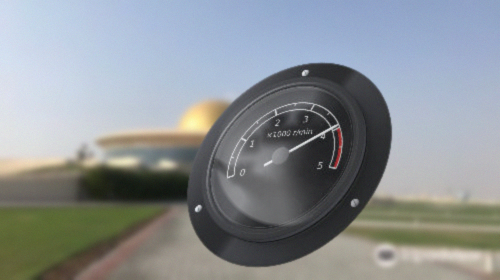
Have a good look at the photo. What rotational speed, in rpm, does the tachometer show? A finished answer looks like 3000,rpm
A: 4000,rpm
